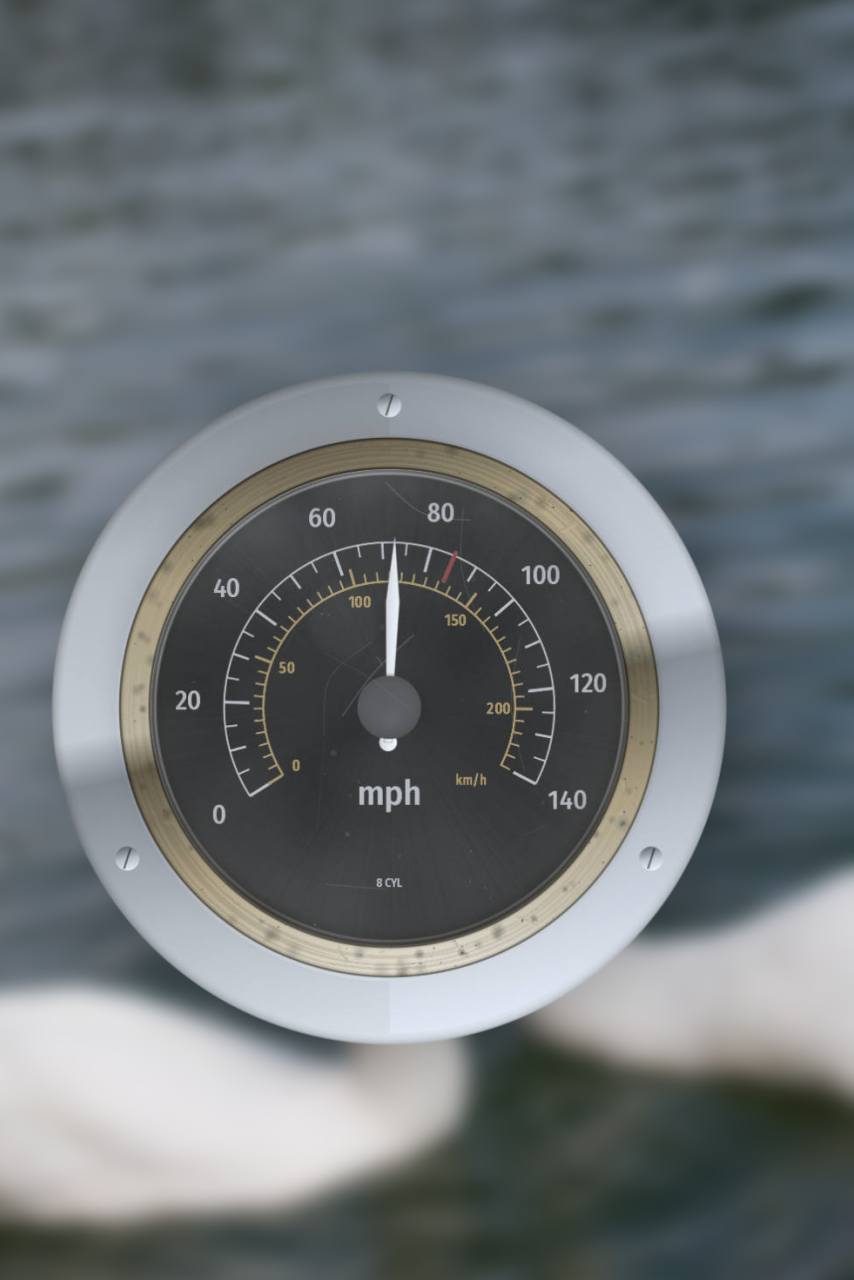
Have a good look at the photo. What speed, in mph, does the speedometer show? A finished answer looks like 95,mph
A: 72.5,mph
